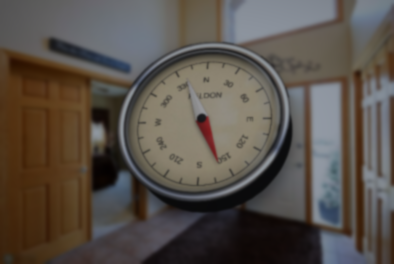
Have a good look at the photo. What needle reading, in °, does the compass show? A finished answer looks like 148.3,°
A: 157.5,°
